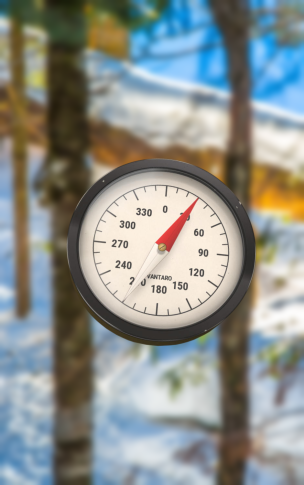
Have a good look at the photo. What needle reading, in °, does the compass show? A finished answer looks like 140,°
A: 30,°
